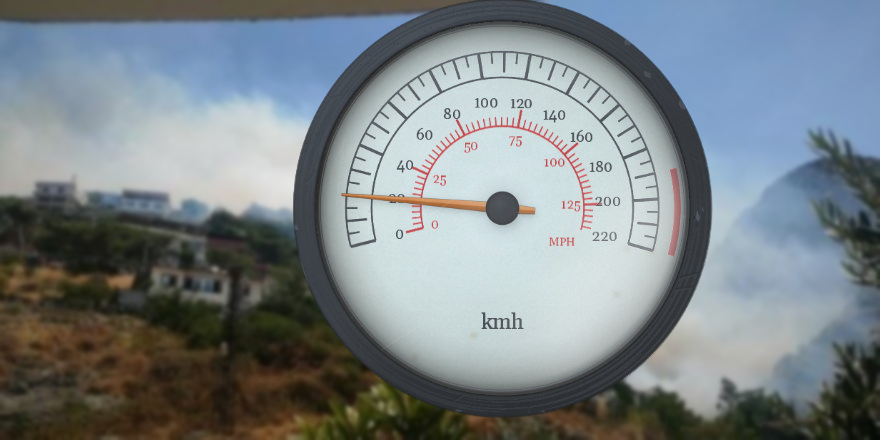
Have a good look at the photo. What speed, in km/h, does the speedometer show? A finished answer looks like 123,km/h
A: 20,km/h
